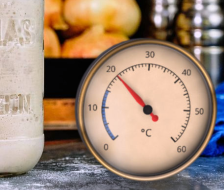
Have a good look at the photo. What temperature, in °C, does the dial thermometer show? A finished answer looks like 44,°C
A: 20,°C
